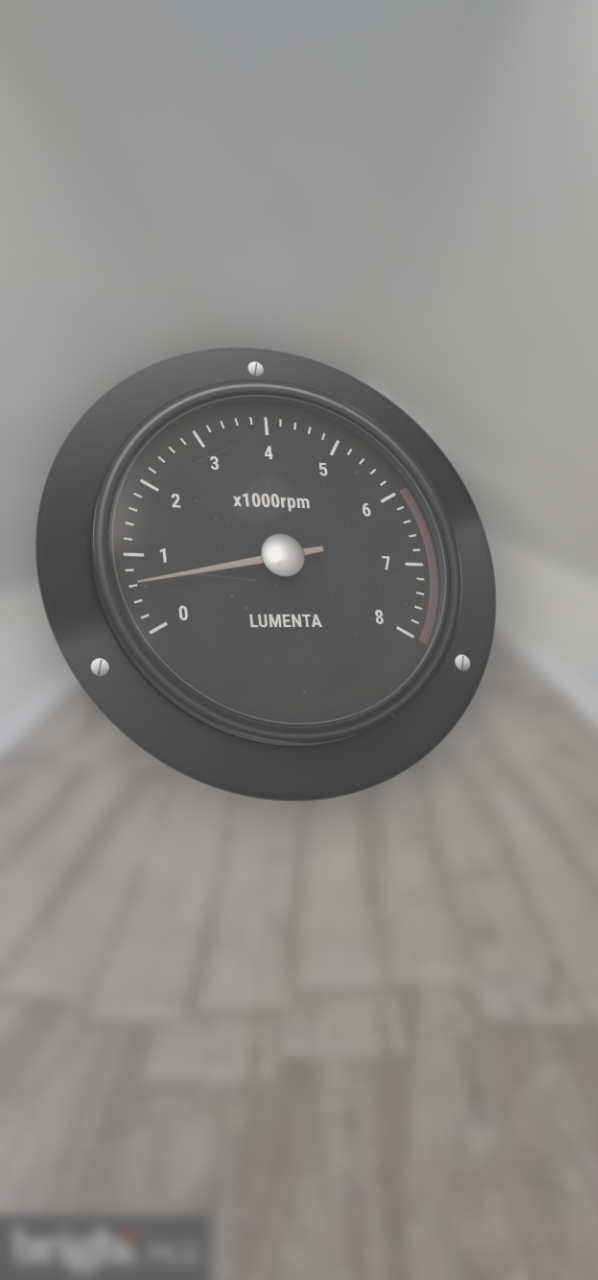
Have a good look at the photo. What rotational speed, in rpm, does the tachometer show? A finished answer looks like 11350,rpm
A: 600,rpm
